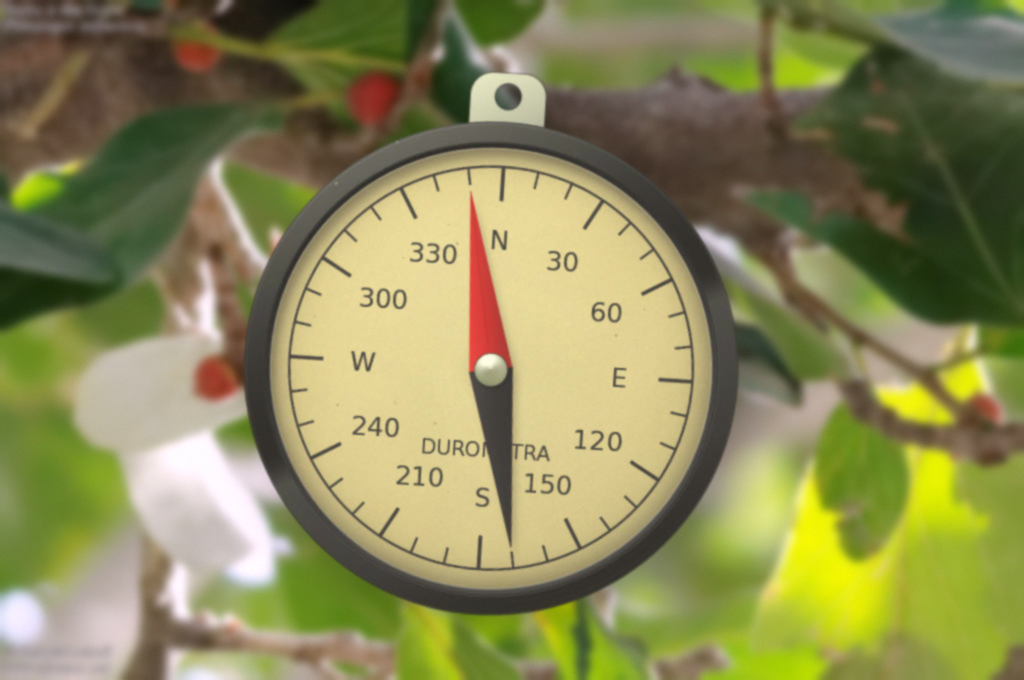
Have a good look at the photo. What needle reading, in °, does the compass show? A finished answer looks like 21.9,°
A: 350,°
